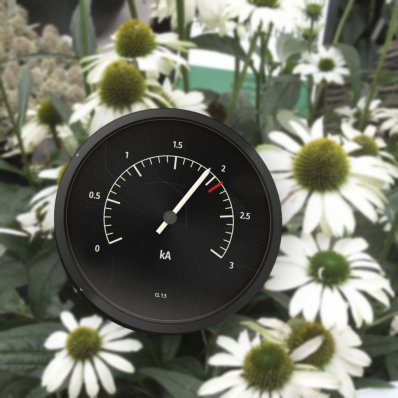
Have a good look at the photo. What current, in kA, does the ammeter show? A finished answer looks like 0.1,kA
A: 1.9,kA
